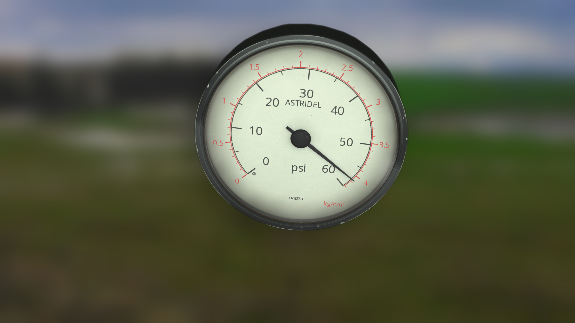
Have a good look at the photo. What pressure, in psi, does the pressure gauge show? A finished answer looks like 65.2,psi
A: 57.5,psi
